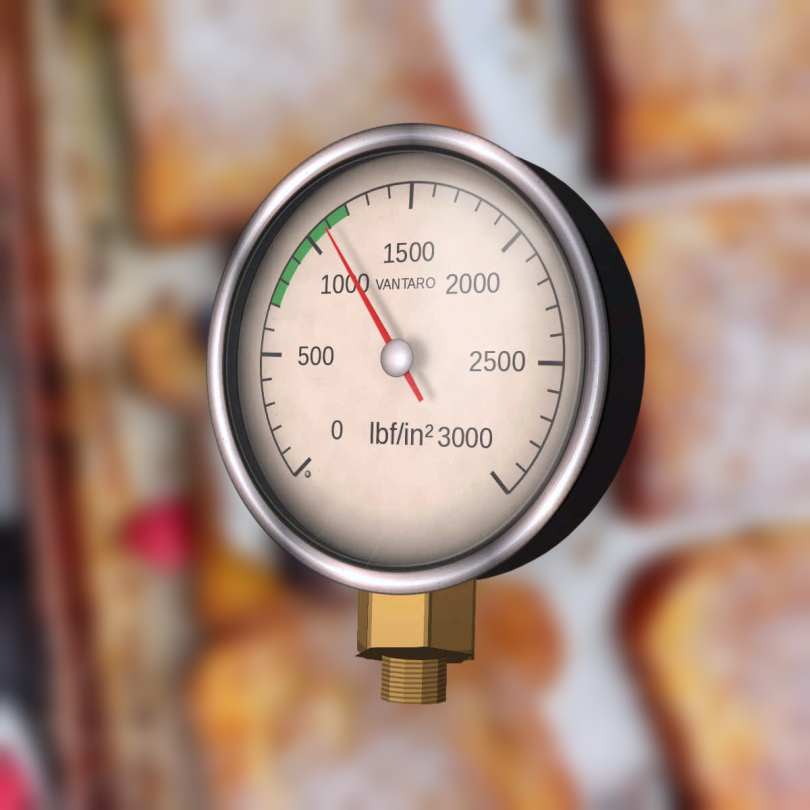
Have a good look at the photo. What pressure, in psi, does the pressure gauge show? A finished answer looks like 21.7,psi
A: 1100,psi
